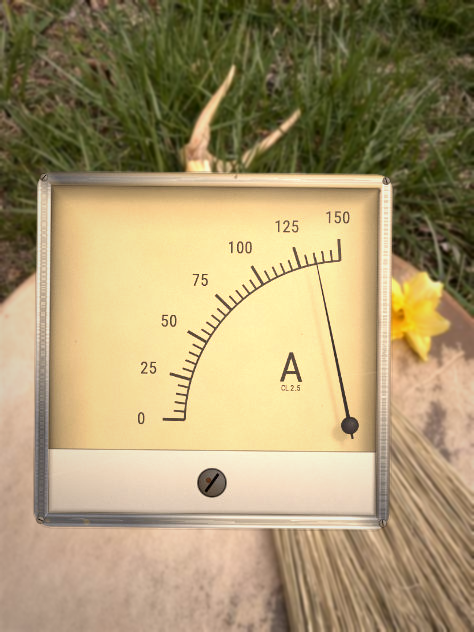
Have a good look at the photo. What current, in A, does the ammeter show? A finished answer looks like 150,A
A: 135,A
